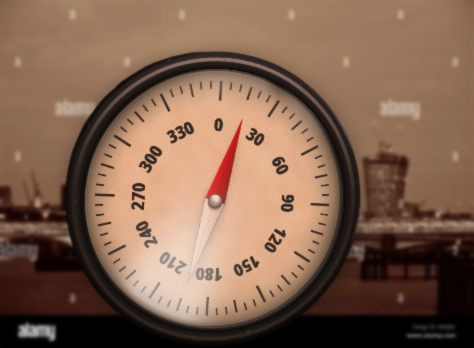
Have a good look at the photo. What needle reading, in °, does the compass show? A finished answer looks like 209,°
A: 15,°
